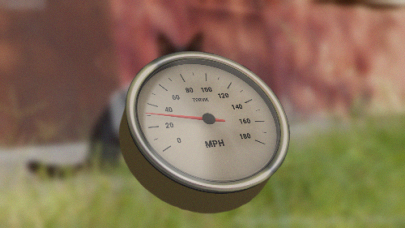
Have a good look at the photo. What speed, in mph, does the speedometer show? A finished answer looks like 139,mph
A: 30,mph
